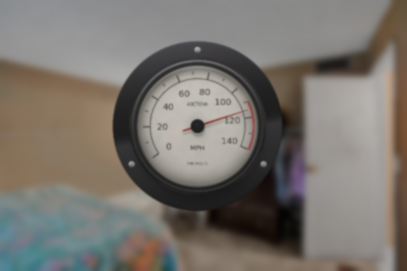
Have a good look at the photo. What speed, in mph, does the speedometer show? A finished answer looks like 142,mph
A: 115,mph
